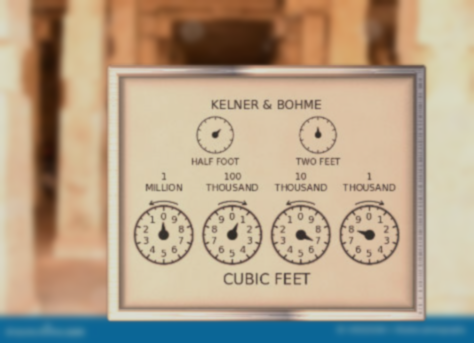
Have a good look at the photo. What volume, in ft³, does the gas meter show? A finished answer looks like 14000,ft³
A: 6800,ft³
